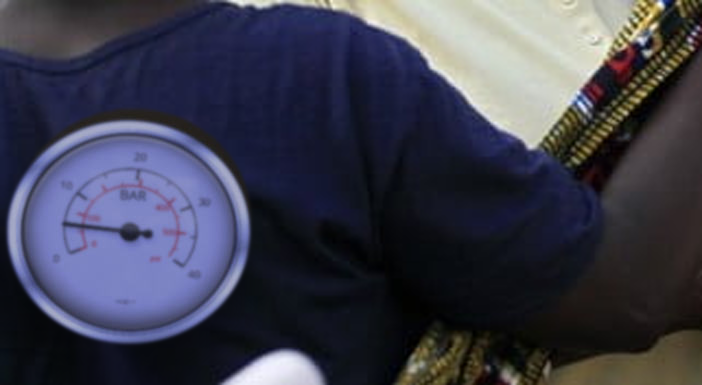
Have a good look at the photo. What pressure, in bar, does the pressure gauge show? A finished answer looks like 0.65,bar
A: 5,bar
